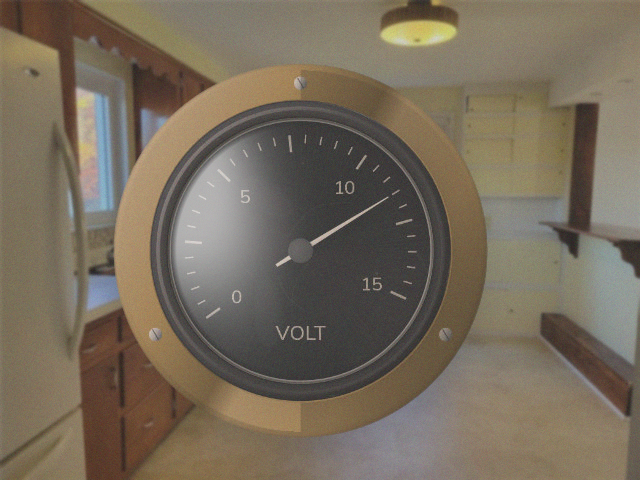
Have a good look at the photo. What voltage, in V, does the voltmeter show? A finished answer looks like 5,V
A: 11.5,V
